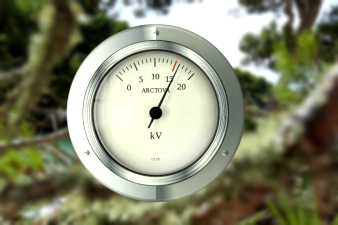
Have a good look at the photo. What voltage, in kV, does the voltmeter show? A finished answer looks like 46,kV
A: 16,kV
